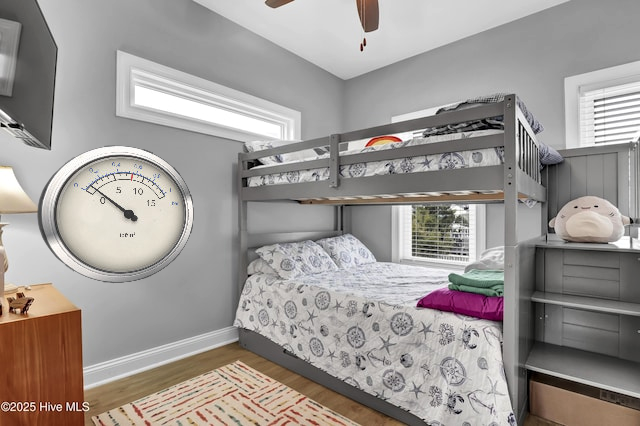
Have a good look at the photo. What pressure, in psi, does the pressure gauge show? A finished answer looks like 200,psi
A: 1,psi
